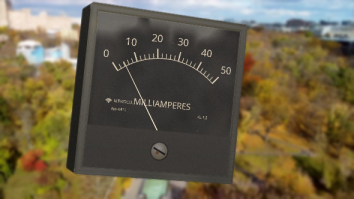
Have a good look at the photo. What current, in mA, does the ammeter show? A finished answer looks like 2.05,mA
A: 4,mA
